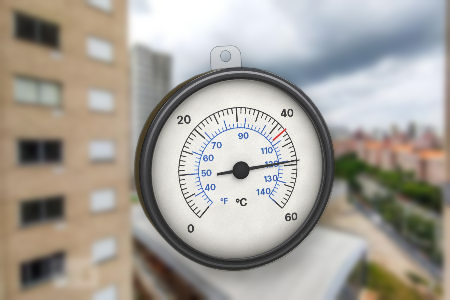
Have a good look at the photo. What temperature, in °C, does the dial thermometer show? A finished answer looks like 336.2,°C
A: 49,°C
